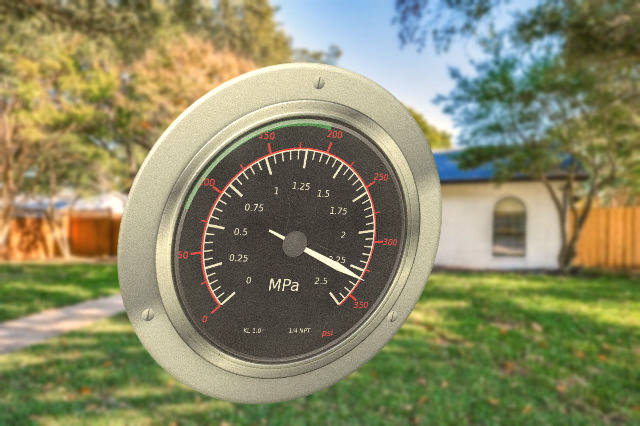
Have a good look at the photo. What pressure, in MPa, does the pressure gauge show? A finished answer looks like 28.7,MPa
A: 2.3,MPa
